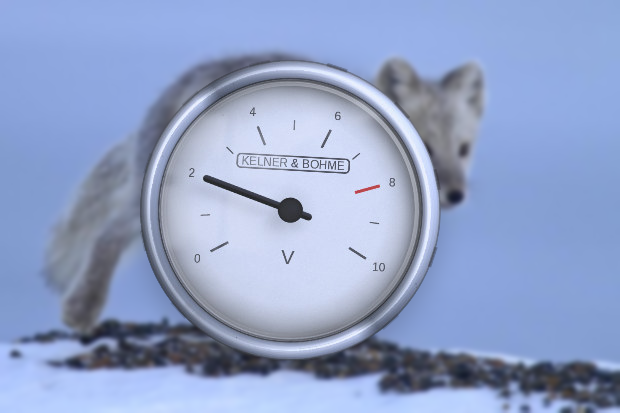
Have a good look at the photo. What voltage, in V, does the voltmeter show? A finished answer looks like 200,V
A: 2,V
